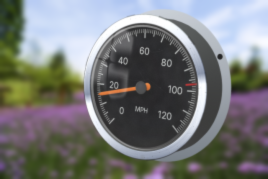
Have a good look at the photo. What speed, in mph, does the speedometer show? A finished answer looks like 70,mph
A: 15,mph
